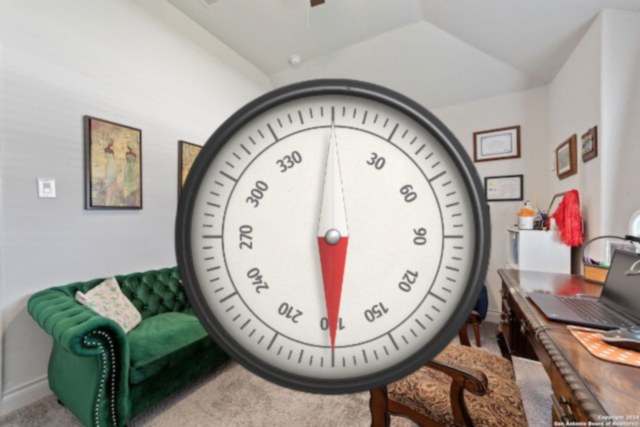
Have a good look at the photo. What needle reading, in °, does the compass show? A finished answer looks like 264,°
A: 180,°
